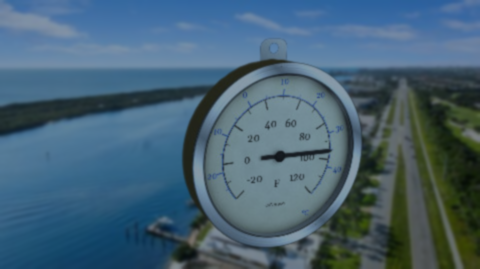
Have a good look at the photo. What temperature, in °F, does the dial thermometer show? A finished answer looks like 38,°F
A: 95,°F
